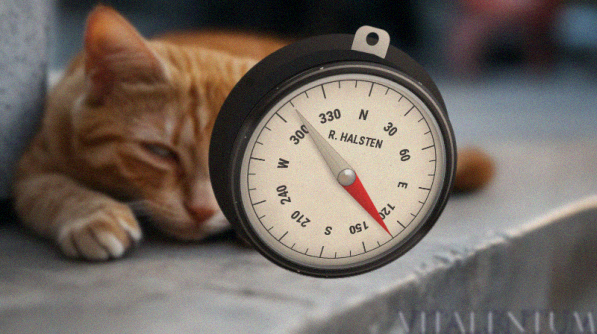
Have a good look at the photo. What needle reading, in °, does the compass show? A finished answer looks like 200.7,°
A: 130,°
